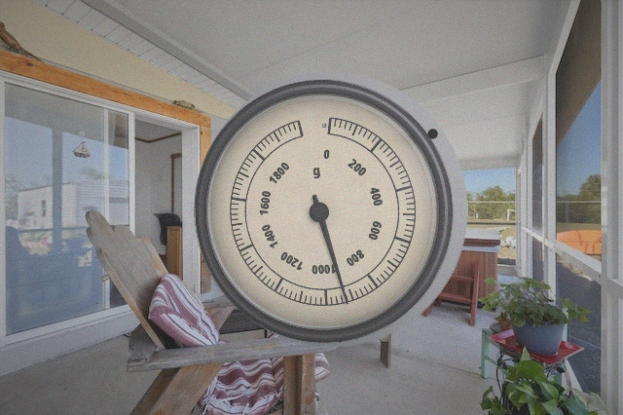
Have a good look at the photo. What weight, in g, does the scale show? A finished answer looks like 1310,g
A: 920,g
